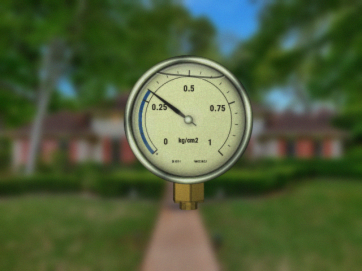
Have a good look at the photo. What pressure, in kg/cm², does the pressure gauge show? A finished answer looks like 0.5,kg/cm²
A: 0.3,kg/cm²
